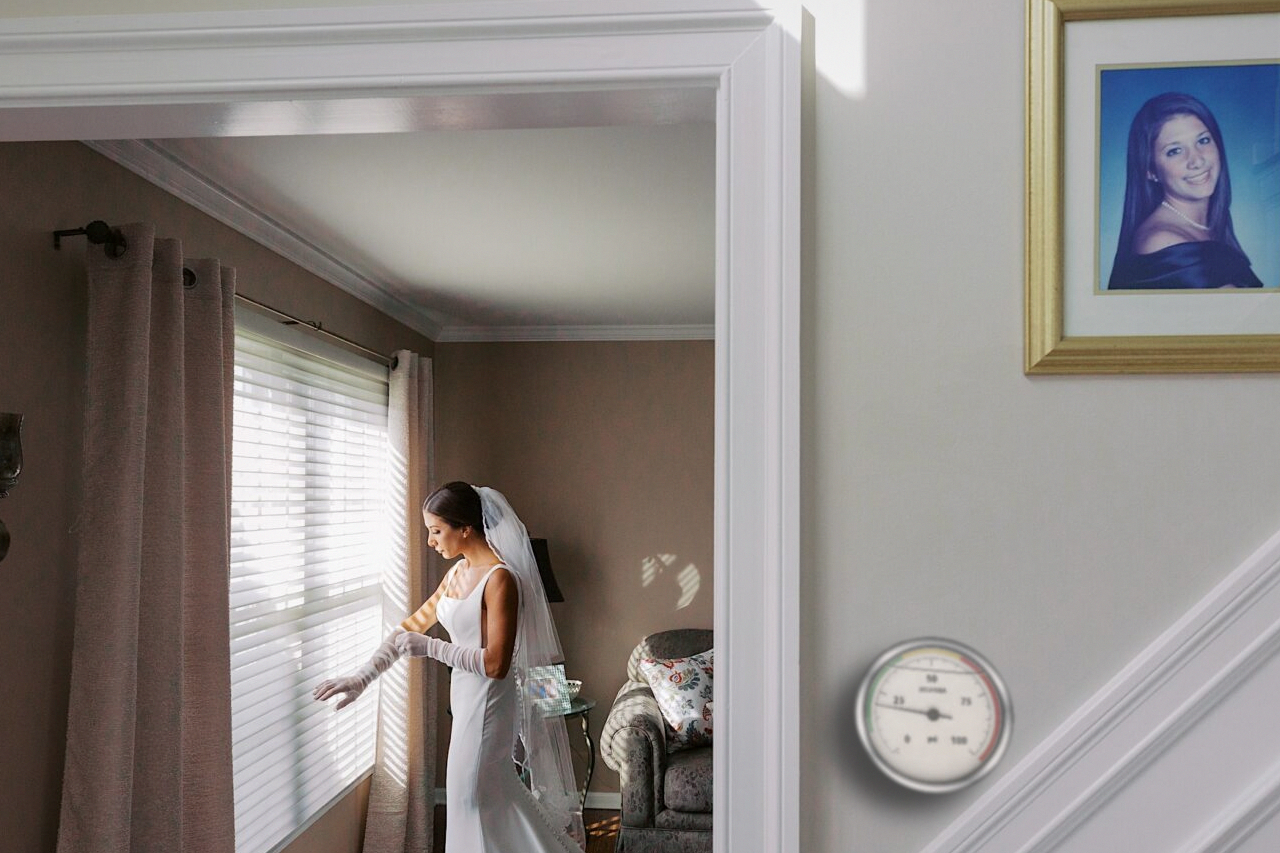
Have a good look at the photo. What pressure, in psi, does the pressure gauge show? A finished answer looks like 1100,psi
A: 20,psi
